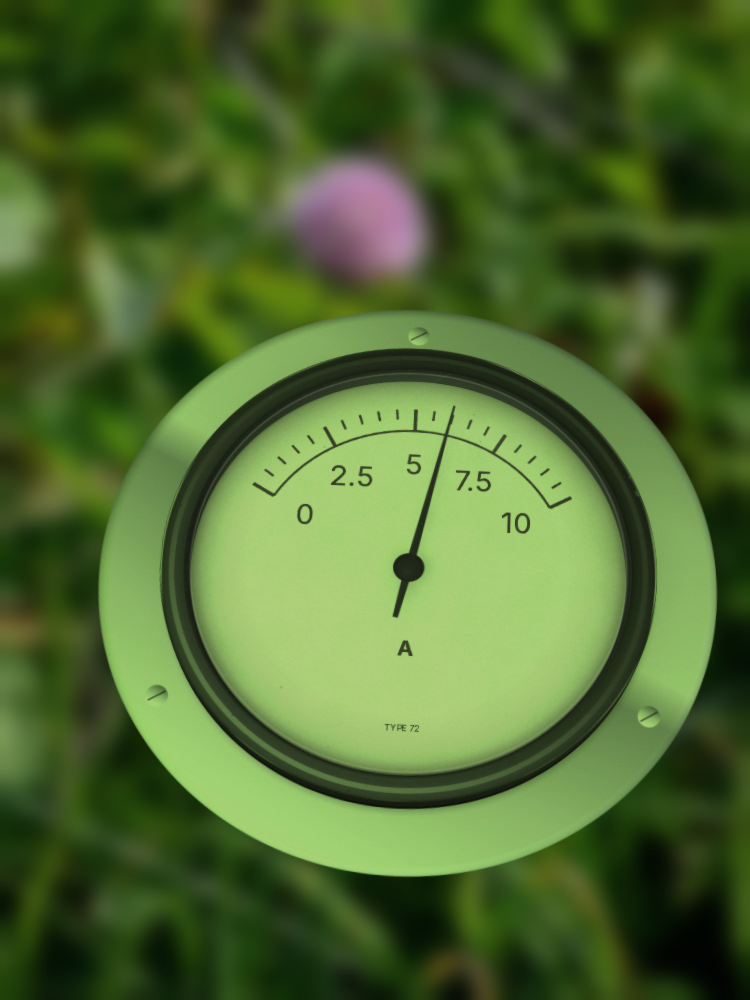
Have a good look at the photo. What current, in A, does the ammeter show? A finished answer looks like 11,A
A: 6,A
